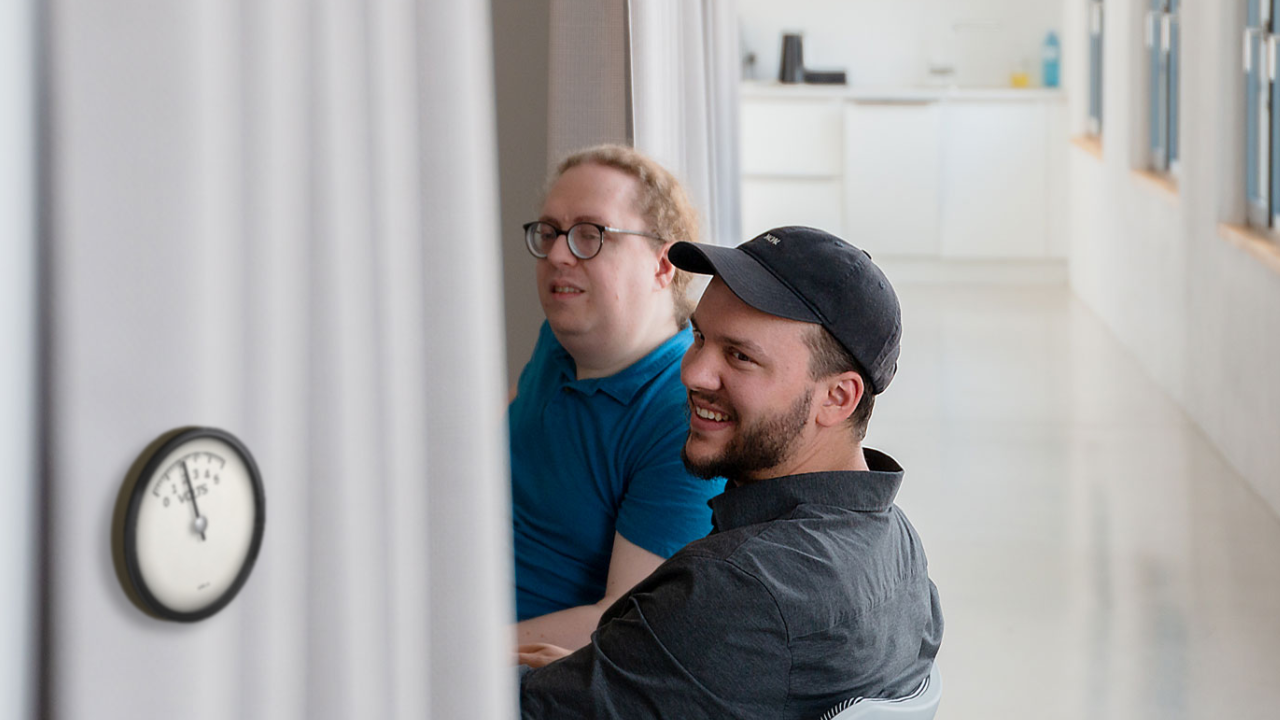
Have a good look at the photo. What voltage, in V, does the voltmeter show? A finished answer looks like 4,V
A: 2,V
